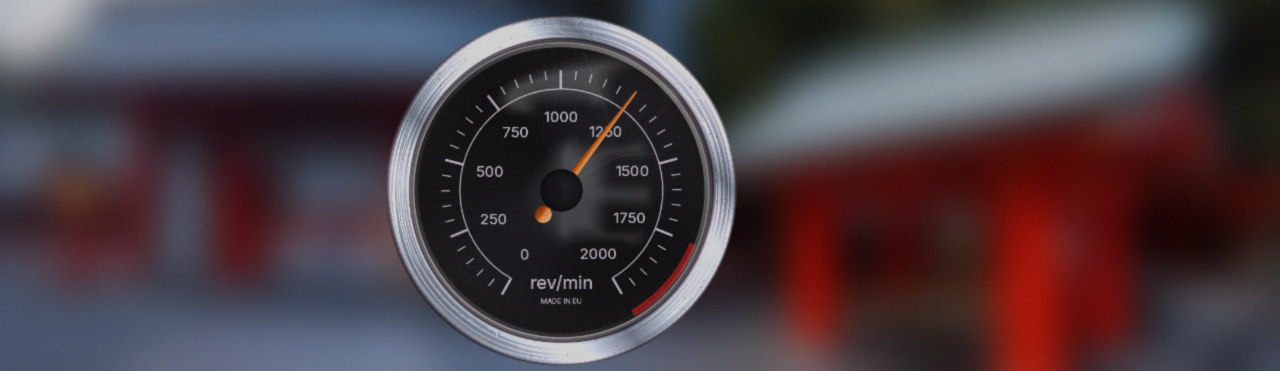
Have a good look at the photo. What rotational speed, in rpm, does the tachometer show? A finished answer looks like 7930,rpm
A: 1250,rpm
